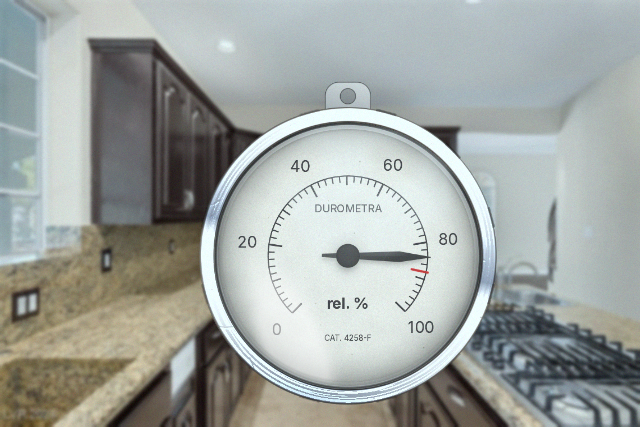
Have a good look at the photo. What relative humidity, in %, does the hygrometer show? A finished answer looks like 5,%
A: 84,%
